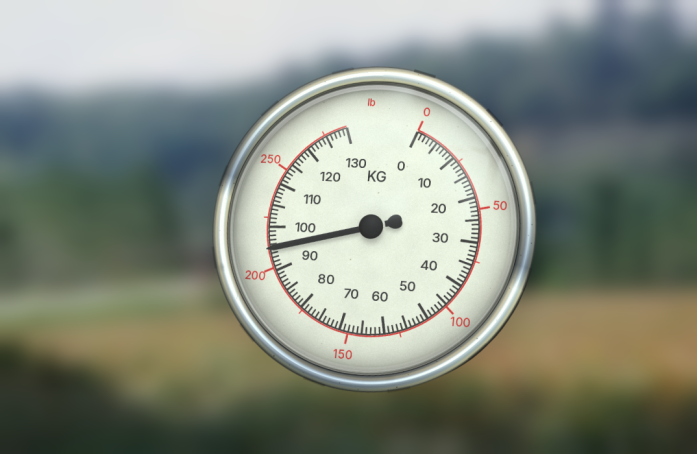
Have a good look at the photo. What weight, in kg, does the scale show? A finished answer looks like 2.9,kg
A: 95,kg
